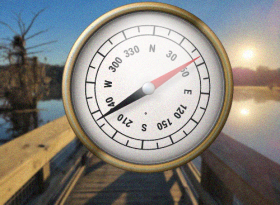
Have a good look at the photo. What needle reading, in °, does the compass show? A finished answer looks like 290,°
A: 52.5,°
